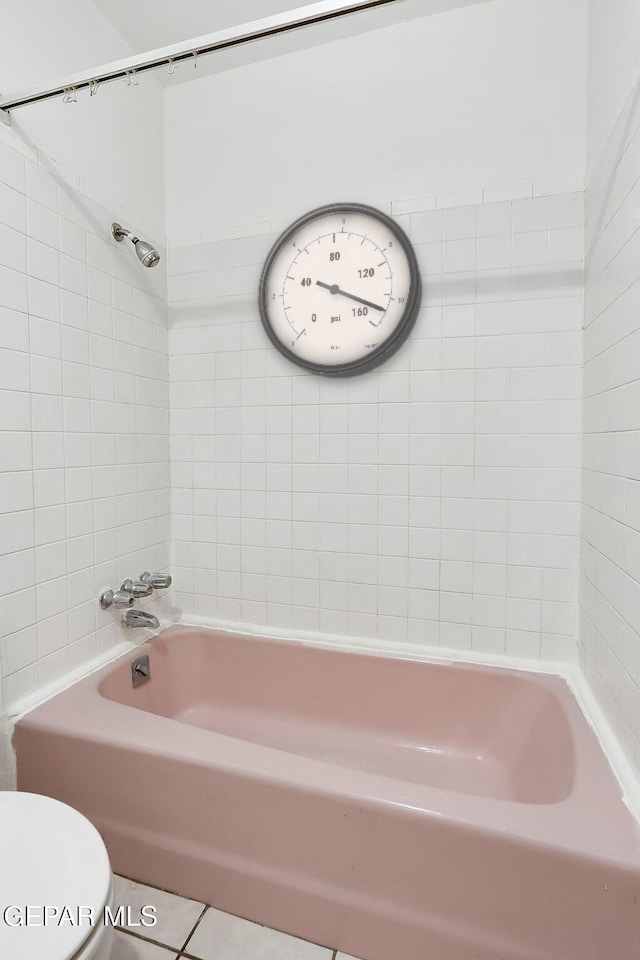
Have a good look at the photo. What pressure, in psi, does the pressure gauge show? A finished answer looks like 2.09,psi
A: 150,psi
